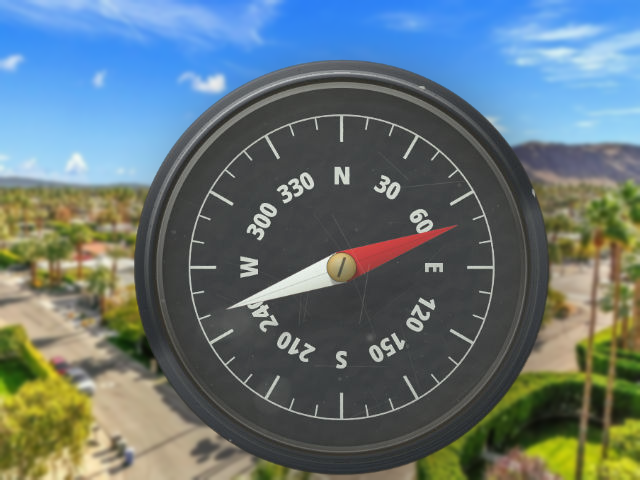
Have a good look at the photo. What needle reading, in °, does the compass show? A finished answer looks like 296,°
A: 70,°
